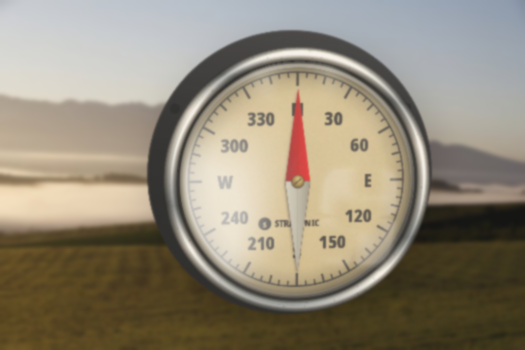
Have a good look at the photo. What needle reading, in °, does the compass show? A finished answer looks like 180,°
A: 0,°
